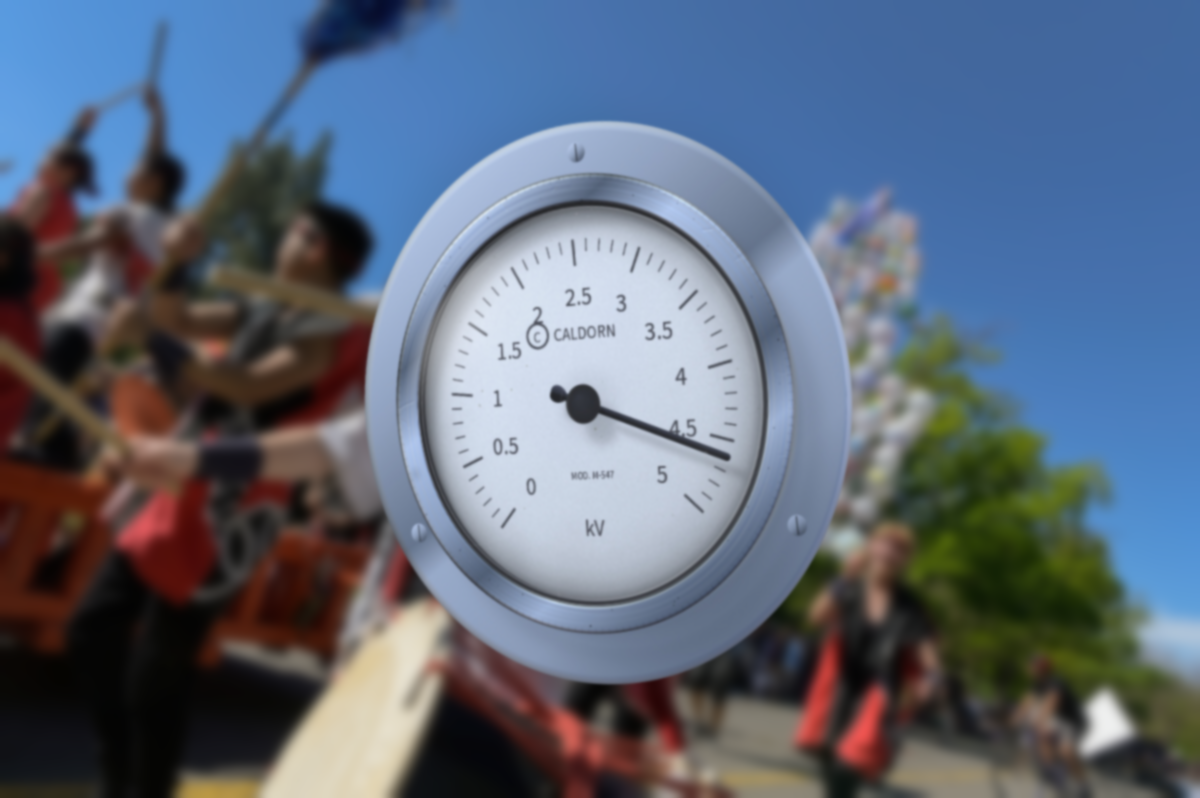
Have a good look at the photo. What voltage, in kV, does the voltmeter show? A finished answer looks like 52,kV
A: 4.6,kV
